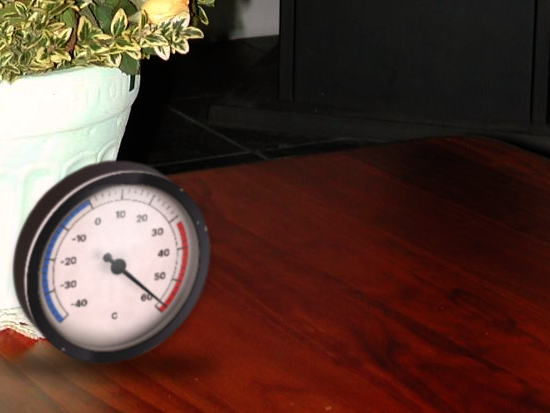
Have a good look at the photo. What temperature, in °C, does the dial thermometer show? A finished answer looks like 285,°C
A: 58,°C
